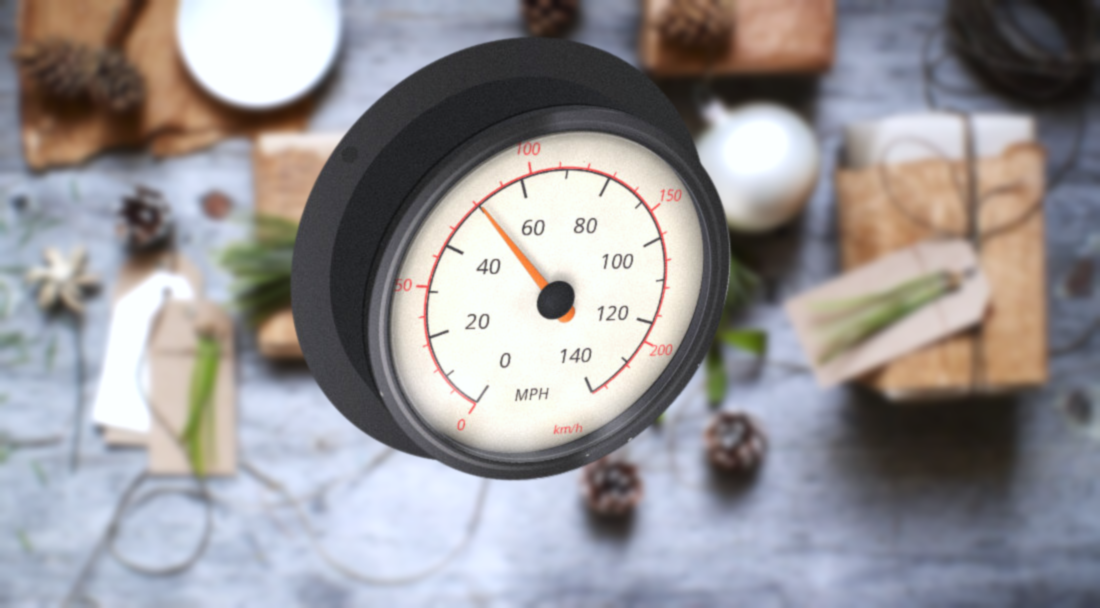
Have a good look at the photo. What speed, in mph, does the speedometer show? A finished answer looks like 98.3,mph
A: 50,mph
